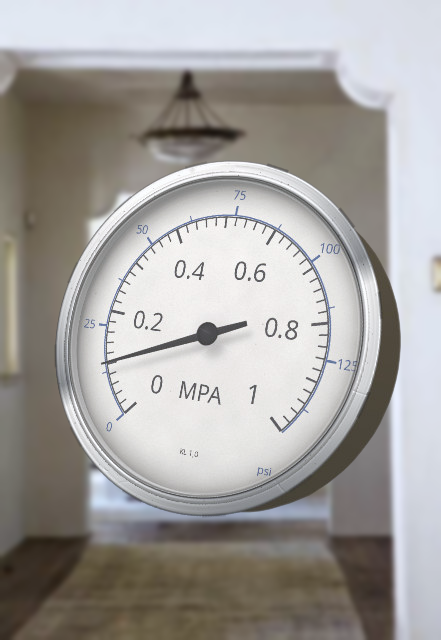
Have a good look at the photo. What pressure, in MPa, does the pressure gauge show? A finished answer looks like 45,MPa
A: 0.1,MPa
